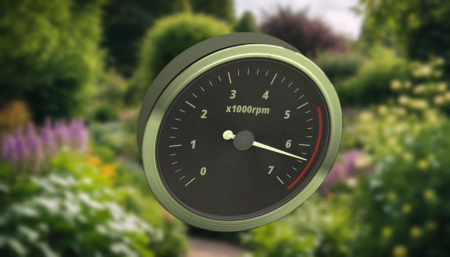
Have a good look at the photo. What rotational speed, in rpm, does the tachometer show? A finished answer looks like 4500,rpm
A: 6300,rpm
